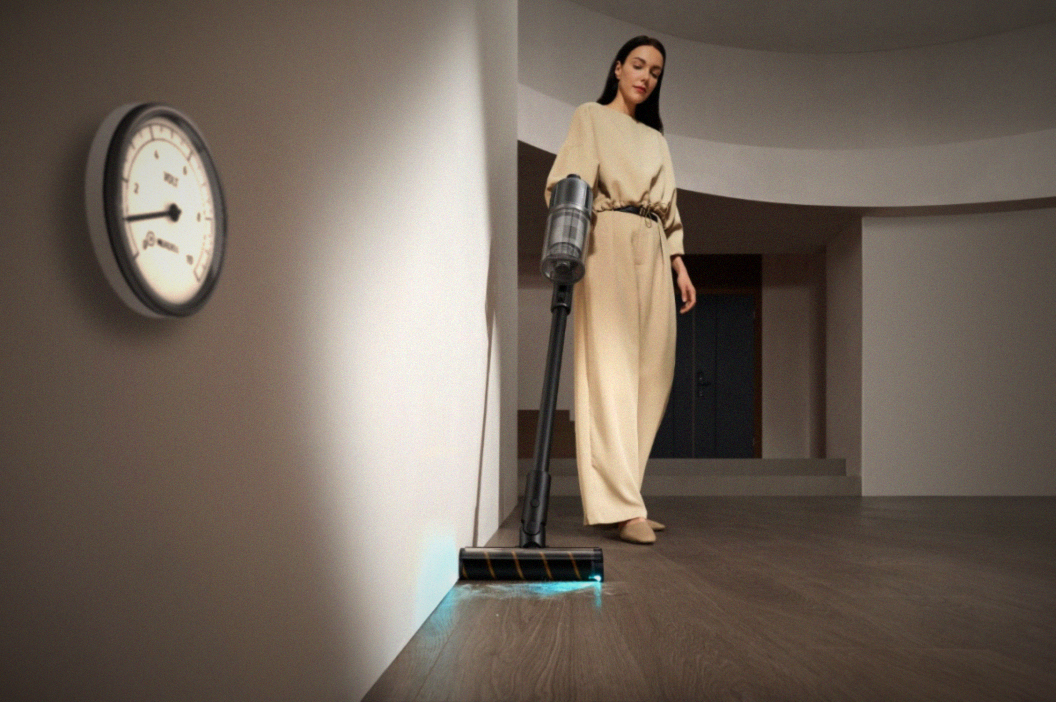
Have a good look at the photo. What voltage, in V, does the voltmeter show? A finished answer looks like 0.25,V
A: 1,V
